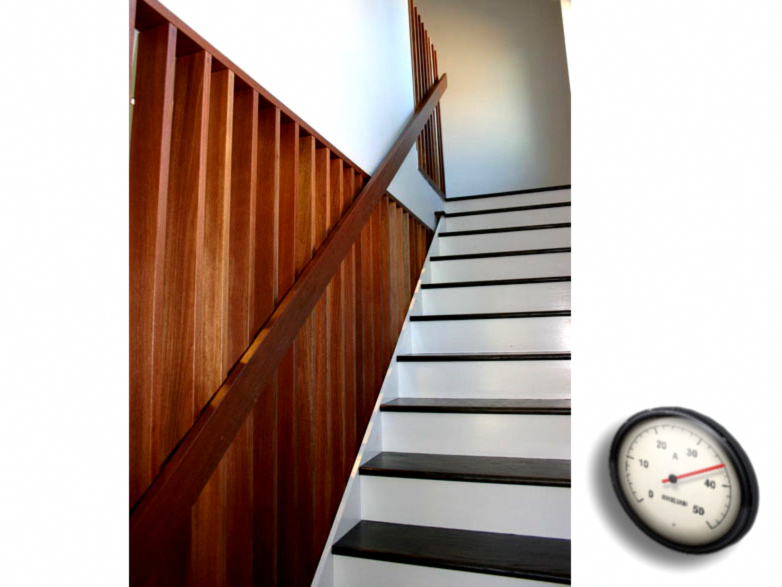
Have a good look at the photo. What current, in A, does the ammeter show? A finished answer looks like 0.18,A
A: 36,A
